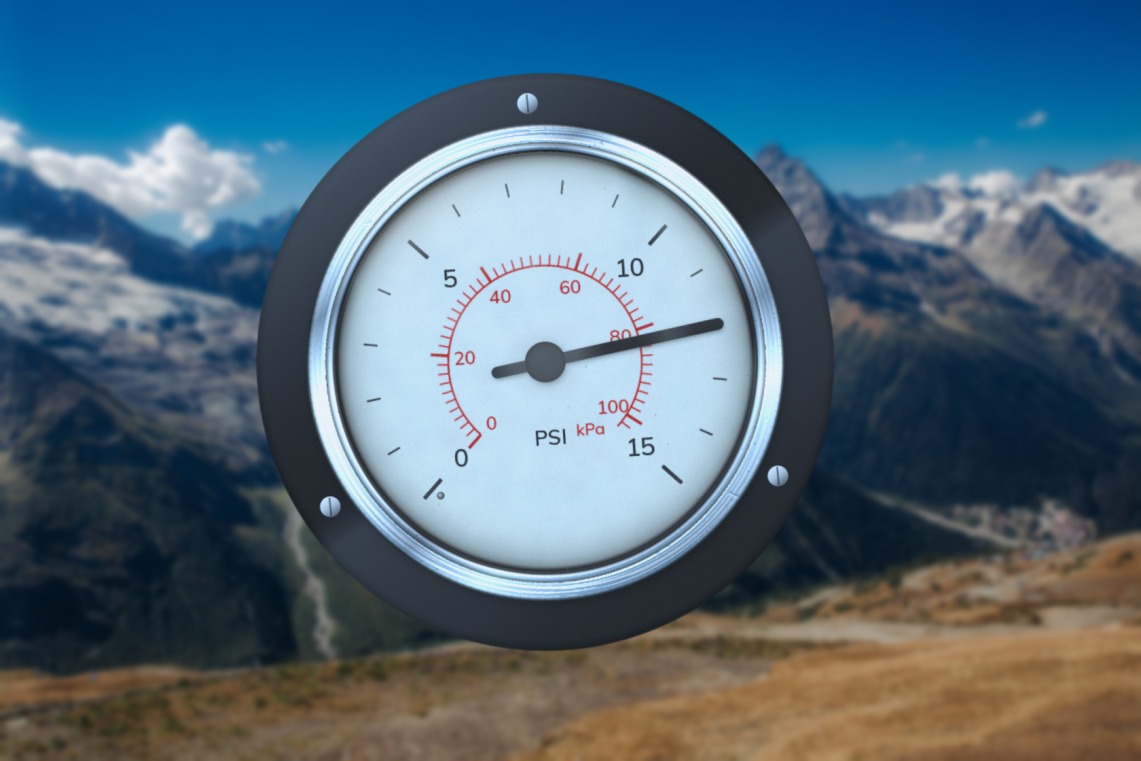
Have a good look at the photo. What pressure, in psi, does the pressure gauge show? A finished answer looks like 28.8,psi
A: 12,psi
